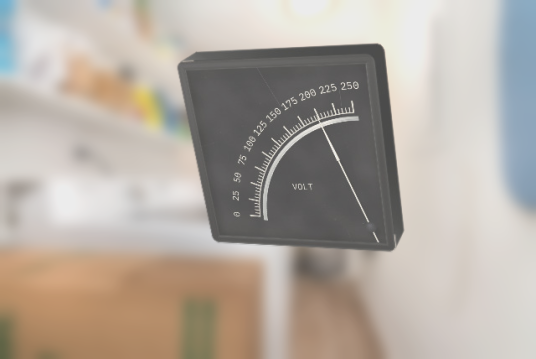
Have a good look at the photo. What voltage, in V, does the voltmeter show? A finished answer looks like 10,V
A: 200,V
